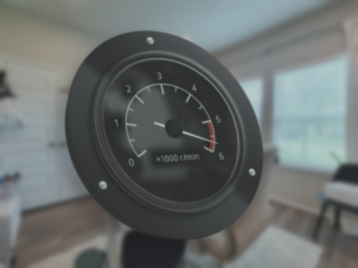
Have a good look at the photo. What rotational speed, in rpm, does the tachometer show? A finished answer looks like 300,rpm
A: 5750,rpm
